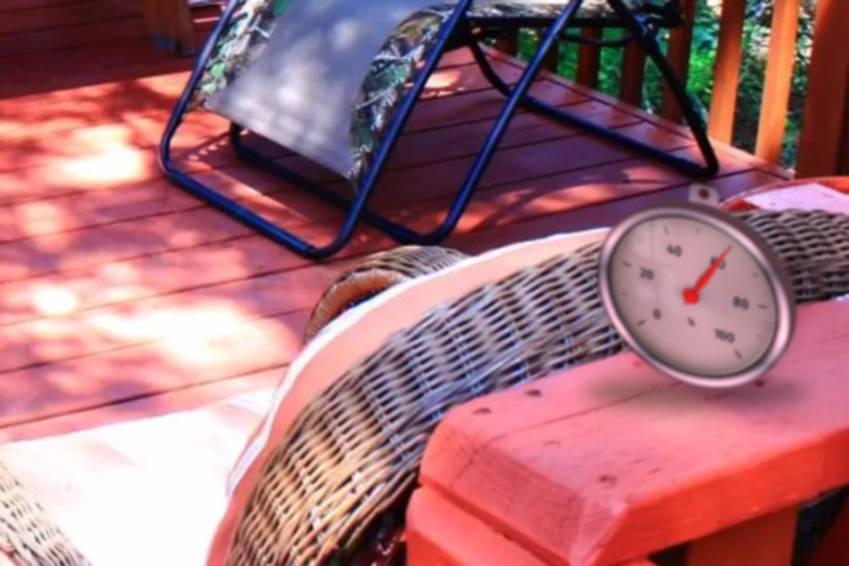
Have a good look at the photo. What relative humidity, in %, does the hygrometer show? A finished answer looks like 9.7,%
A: 60,%
